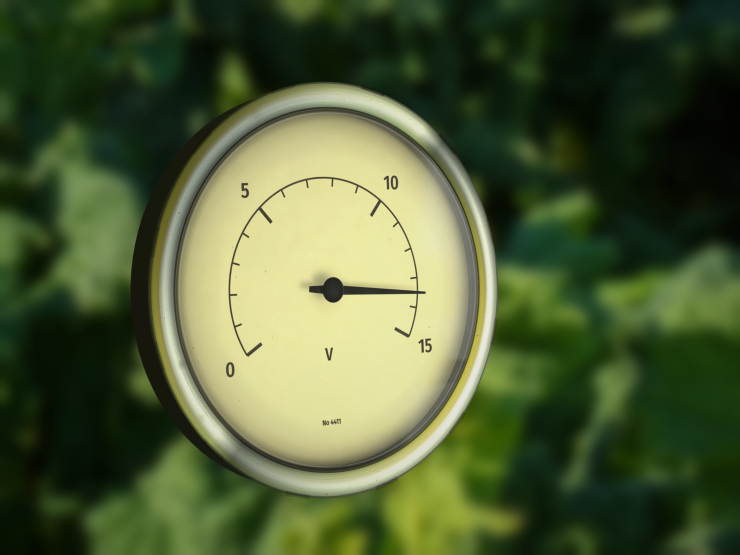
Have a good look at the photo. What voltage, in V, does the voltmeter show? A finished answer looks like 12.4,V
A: 13.5,V
